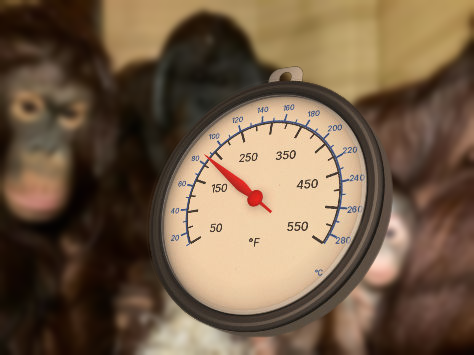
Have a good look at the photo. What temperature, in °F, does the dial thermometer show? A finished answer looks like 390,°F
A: 187.5,°F
